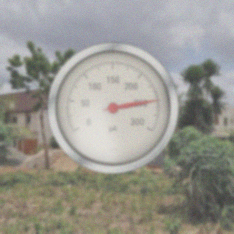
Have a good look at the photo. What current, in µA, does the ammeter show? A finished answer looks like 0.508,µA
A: 250,µA
